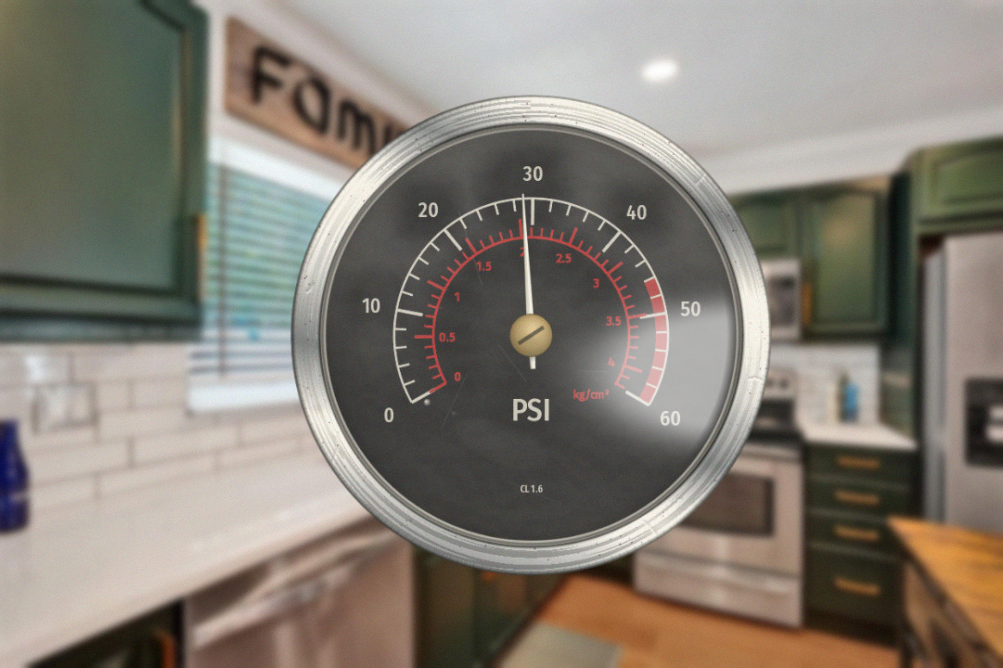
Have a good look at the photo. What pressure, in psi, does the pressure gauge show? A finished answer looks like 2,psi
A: 29,psi
